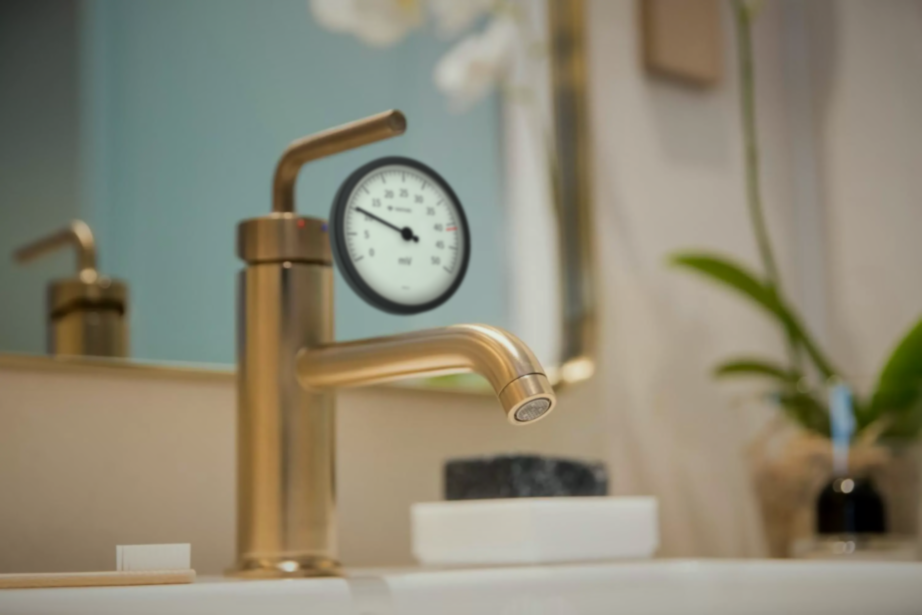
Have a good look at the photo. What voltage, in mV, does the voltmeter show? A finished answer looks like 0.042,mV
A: 10,mV
